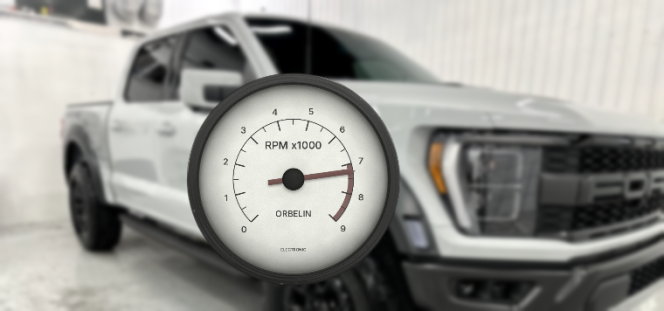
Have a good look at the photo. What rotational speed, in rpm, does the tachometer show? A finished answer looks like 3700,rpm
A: 7250,rpm
